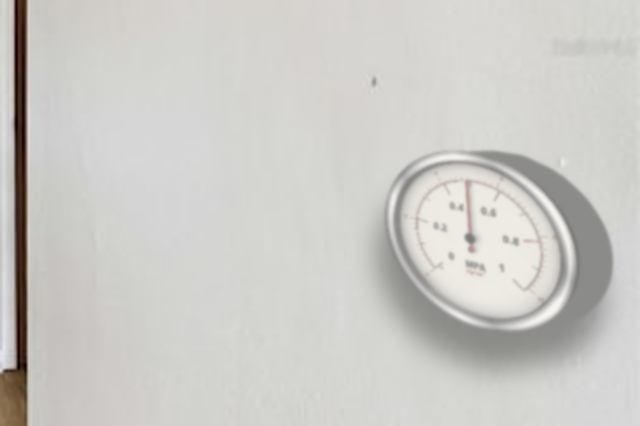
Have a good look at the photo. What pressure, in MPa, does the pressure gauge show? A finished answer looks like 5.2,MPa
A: 0.5,MPa
